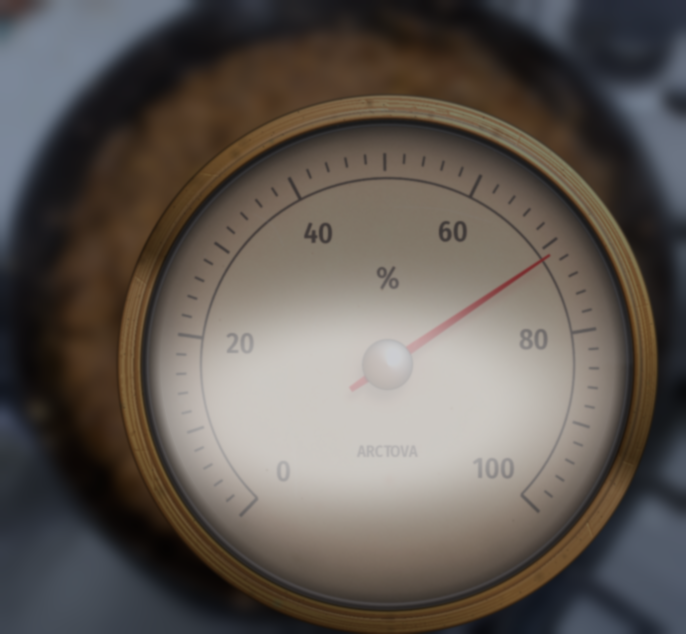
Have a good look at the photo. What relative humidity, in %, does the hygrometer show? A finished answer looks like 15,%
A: 71,%
